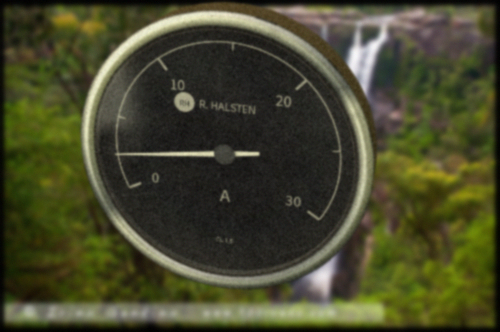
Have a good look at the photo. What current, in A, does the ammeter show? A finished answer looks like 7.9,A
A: 2.5,A
